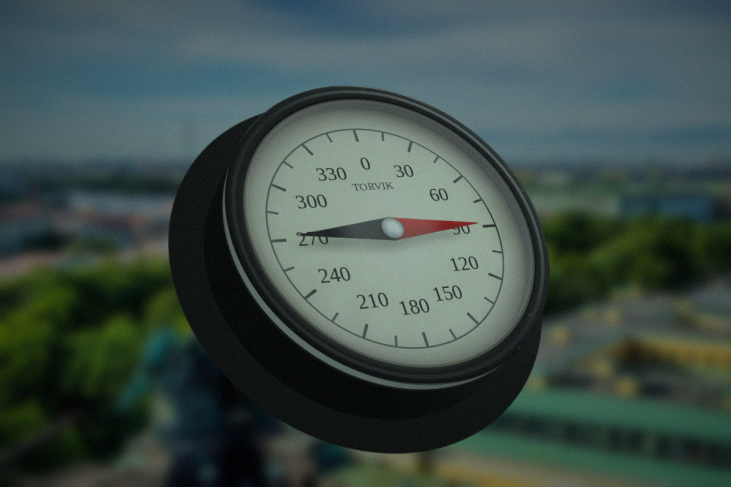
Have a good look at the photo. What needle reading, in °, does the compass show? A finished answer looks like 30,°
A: 90,°
